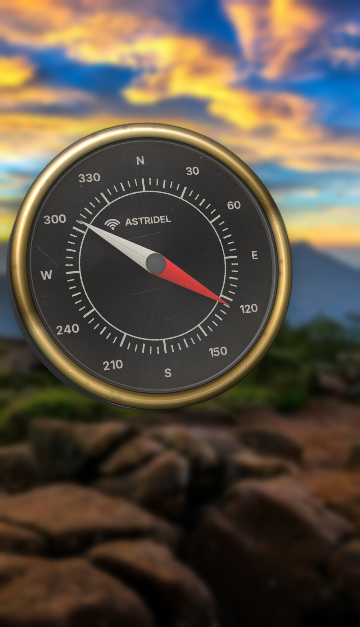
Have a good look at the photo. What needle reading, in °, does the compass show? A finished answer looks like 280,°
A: 125,°
